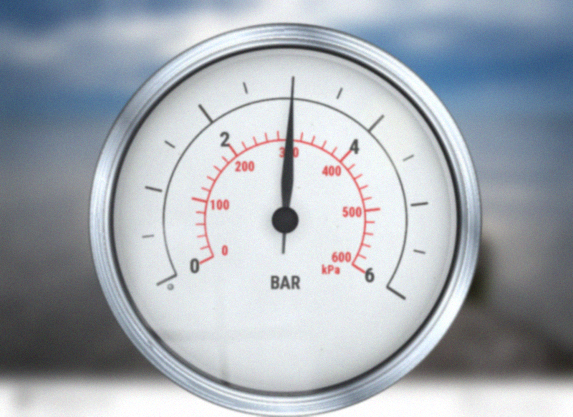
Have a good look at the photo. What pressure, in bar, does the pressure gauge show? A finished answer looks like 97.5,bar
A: 3,bar
